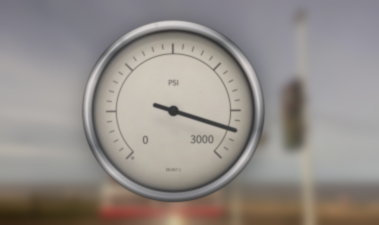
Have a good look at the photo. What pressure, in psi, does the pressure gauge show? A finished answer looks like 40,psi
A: 2700,psi
